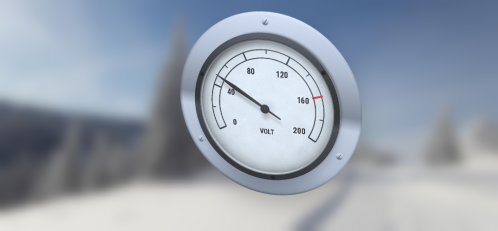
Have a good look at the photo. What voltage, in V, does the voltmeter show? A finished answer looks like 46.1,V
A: 50,V
